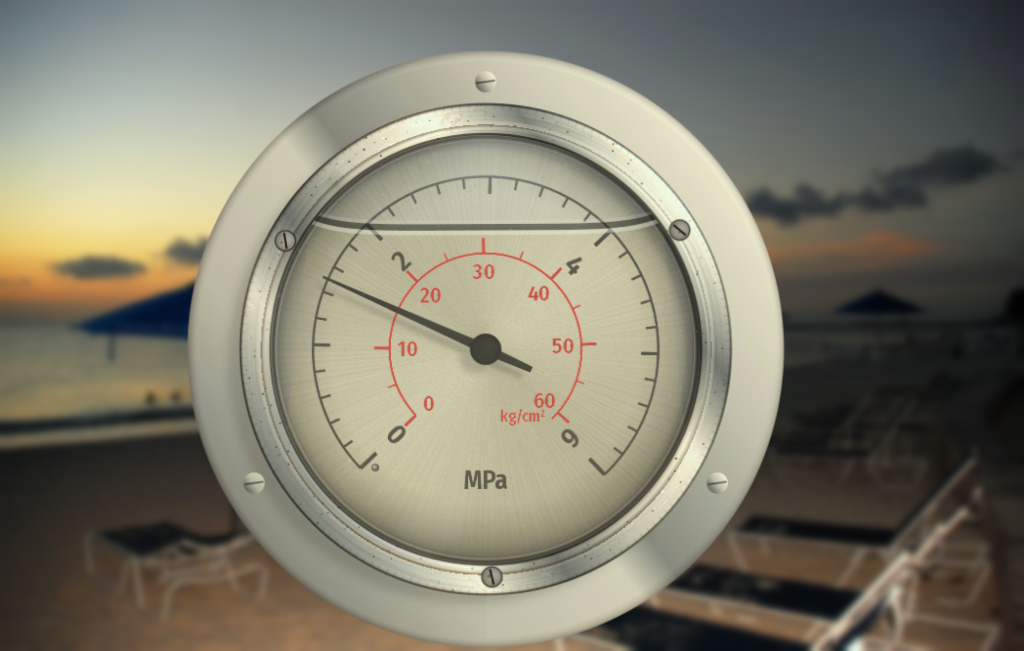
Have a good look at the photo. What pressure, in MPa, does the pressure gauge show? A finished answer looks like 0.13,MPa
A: 1.5,MPa
